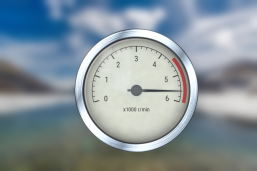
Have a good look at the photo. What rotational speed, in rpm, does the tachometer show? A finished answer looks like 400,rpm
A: 5600,rpm
